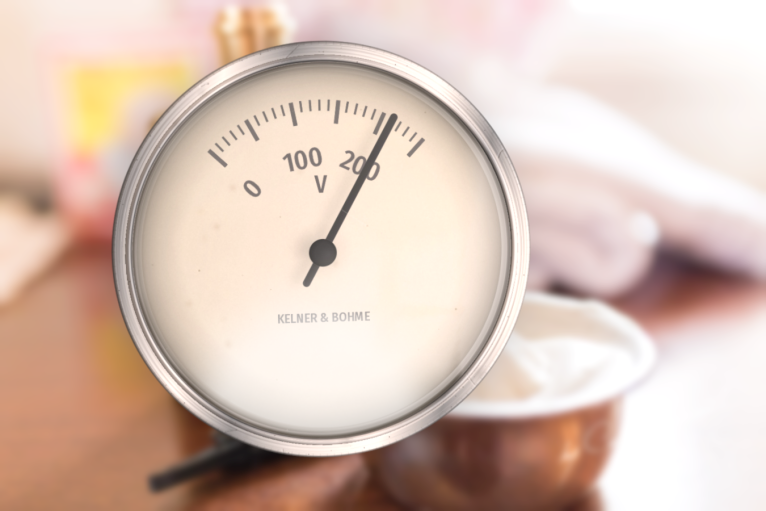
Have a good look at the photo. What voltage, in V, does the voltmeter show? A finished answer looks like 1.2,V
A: 210,V
